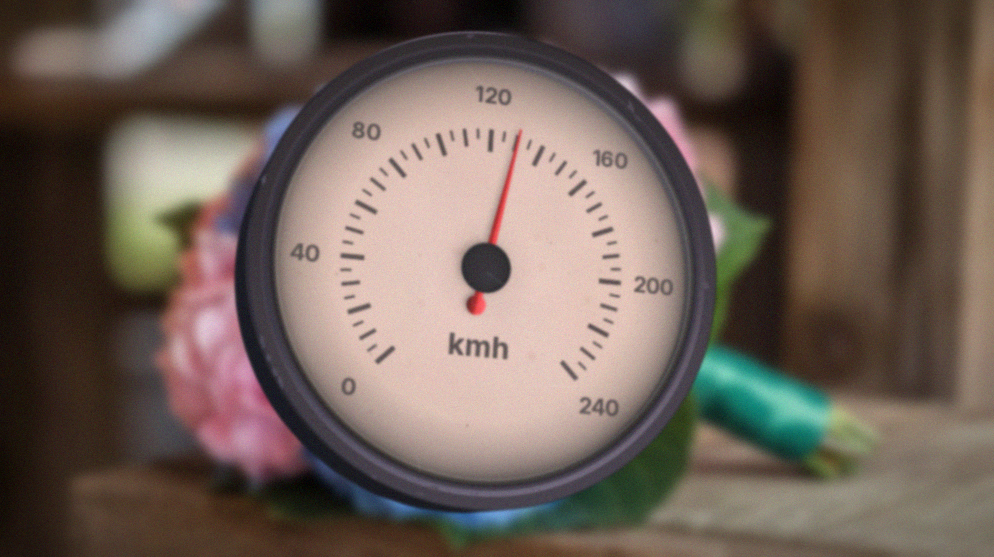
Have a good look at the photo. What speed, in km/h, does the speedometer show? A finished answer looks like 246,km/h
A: 130,km/h
